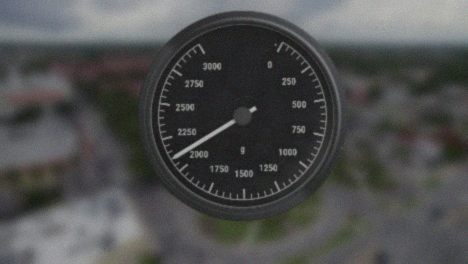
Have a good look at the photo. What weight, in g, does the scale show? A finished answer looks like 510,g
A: 2100,g
